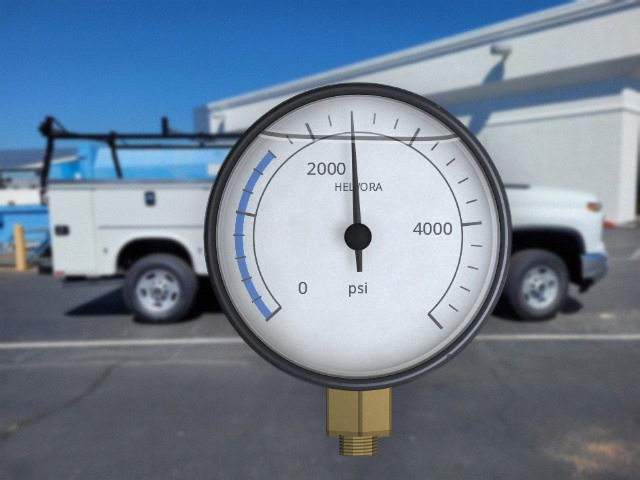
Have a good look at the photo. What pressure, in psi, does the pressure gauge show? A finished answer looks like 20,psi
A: 2400,psi
